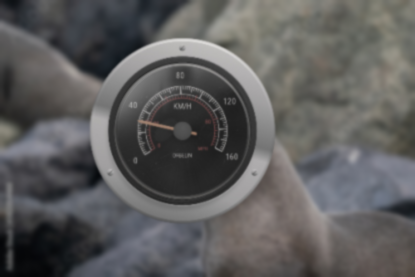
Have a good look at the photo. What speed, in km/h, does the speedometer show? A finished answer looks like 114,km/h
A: 30,km/h
